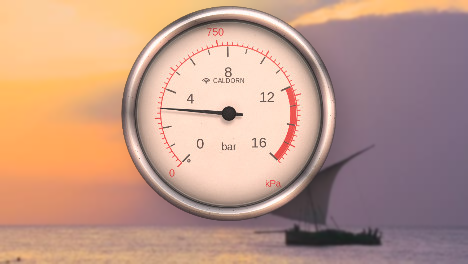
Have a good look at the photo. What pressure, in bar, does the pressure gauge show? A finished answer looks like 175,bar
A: 3,bar
